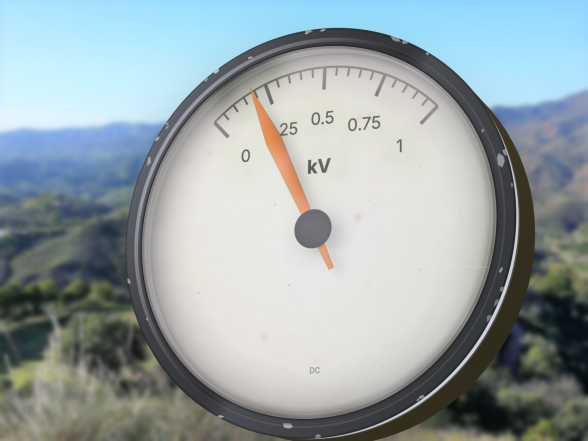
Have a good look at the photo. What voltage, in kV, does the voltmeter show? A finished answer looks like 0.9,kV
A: 0.2,kV
